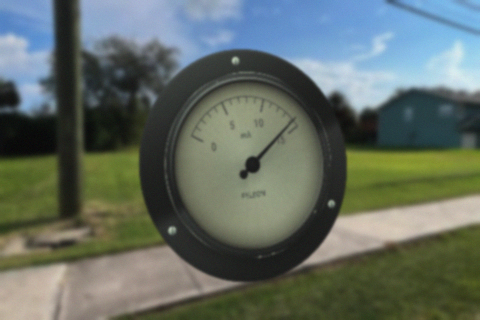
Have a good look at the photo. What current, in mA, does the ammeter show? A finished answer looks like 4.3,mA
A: 14,mA
